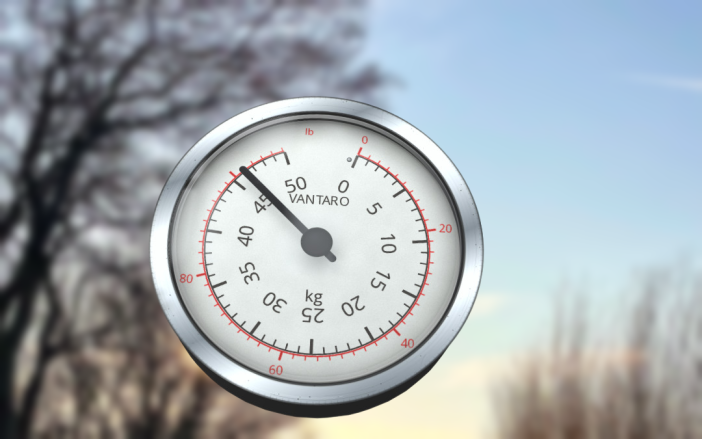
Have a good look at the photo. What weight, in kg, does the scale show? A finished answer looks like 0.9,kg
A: 46,kg
